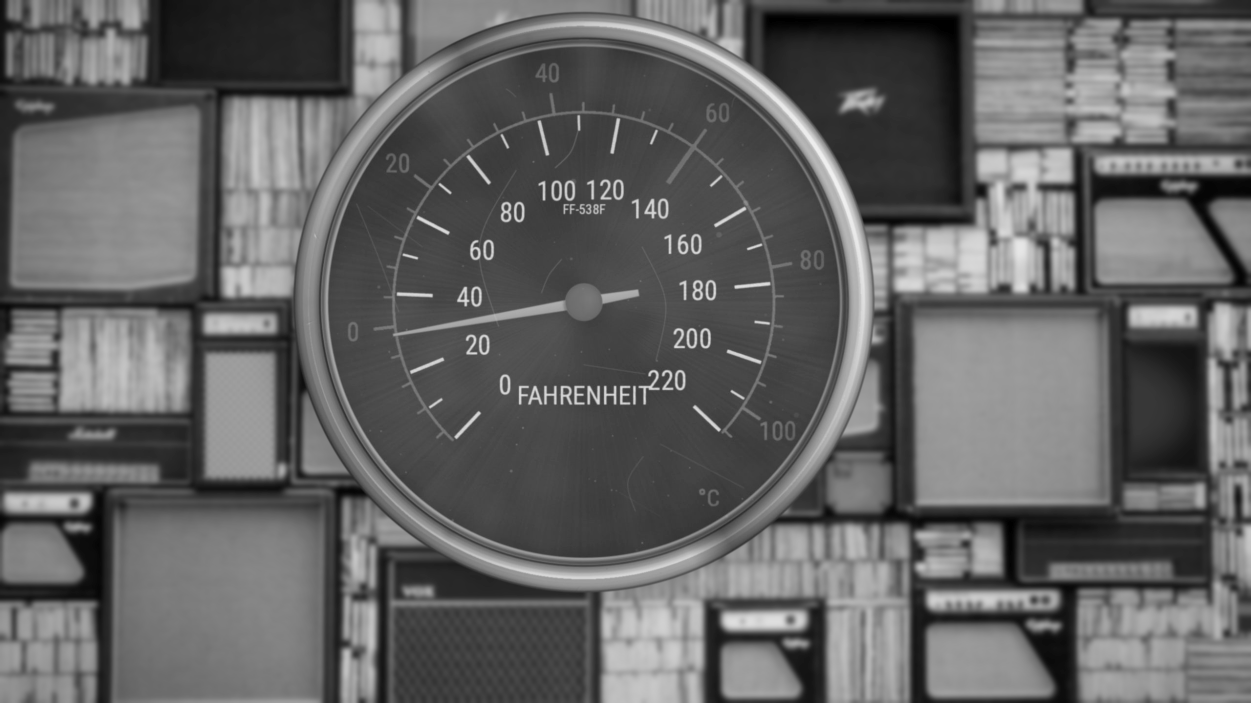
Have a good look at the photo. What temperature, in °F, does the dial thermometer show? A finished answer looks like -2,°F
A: 30,°F
